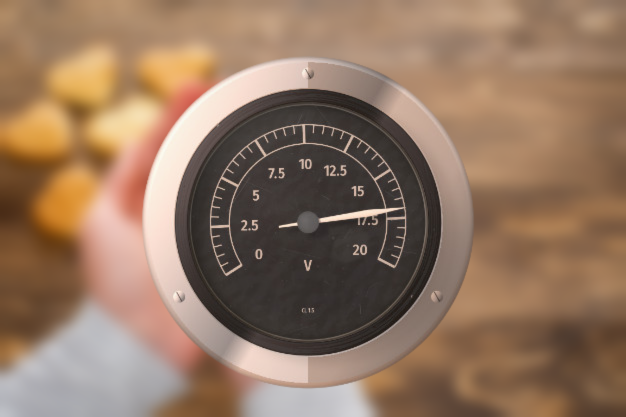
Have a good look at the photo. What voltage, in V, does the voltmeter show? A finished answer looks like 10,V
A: 17,V
